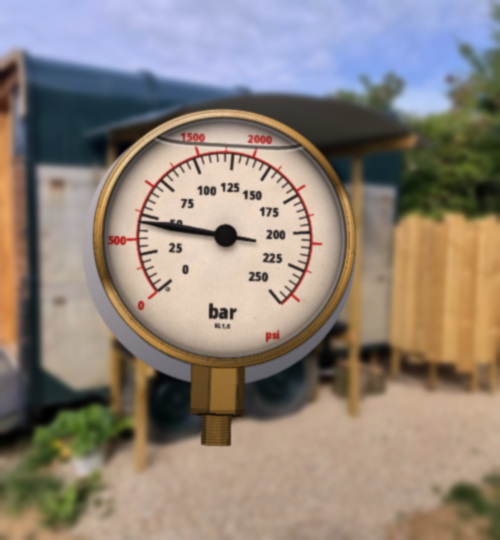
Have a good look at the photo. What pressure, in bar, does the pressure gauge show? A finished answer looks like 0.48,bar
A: 45,bar
